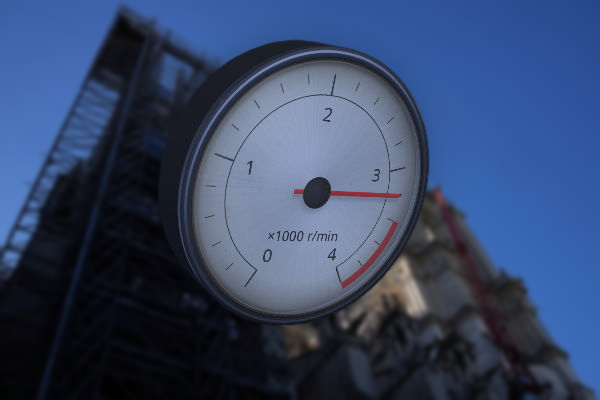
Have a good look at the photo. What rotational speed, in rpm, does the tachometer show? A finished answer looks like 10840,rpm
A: 3200,rpm
